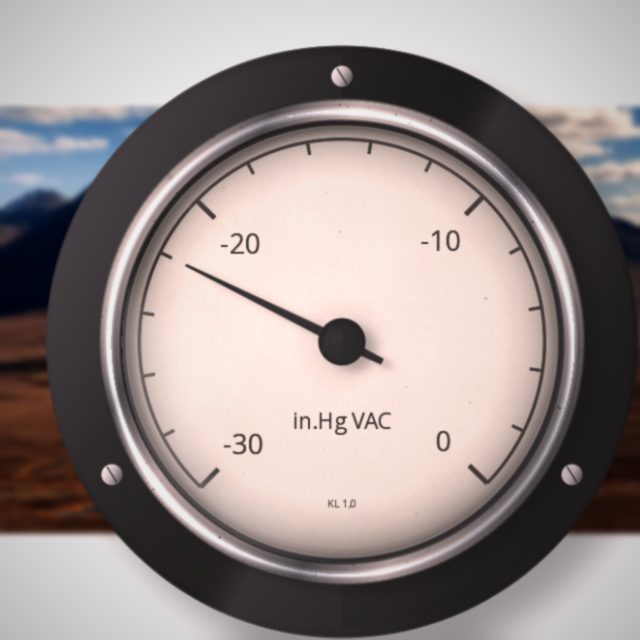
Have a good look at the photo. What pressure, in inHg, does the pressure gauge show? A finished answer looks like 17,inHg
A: -22,inHg
